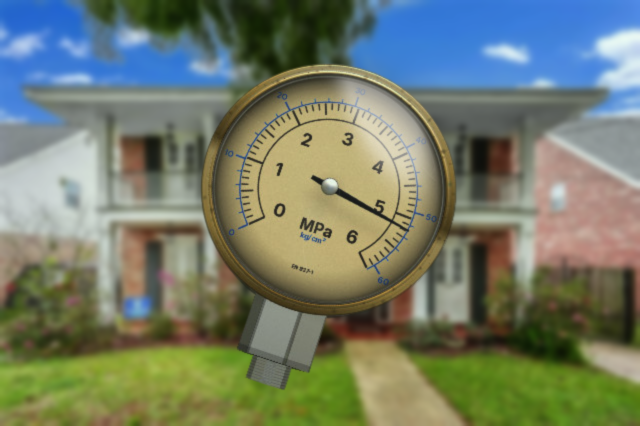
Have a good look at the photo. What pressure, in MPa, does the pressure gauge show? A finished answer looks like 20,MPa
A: 5.2,MPa
